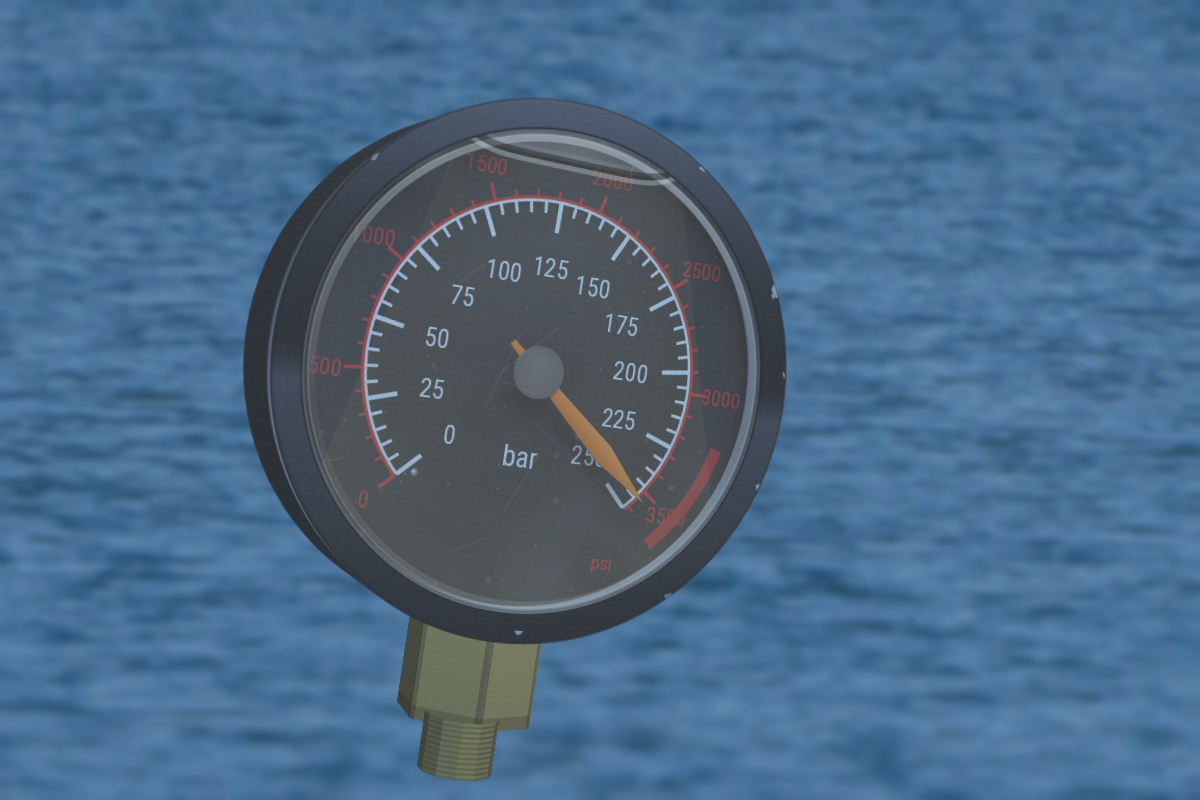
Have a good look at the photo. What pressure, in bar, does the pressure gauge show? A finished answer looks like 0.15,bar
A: 245,bar
